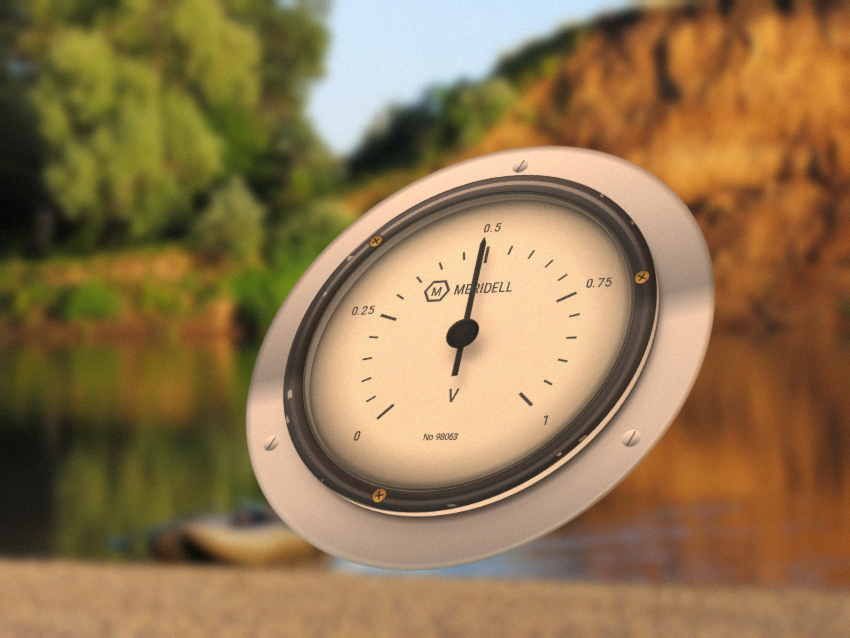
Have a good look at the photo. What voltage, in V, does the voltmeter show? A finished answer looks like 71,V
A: 0.5,V
